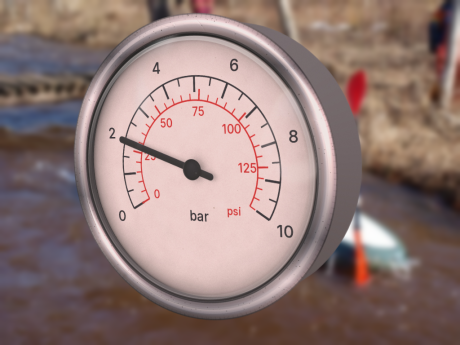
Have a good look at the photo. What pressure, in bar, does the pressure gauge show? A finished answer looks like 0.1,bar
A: 2,bar
